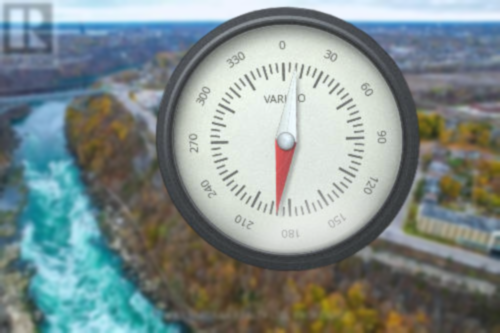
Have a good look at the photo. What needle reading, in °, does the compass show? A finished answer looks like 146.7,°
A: 190,°
